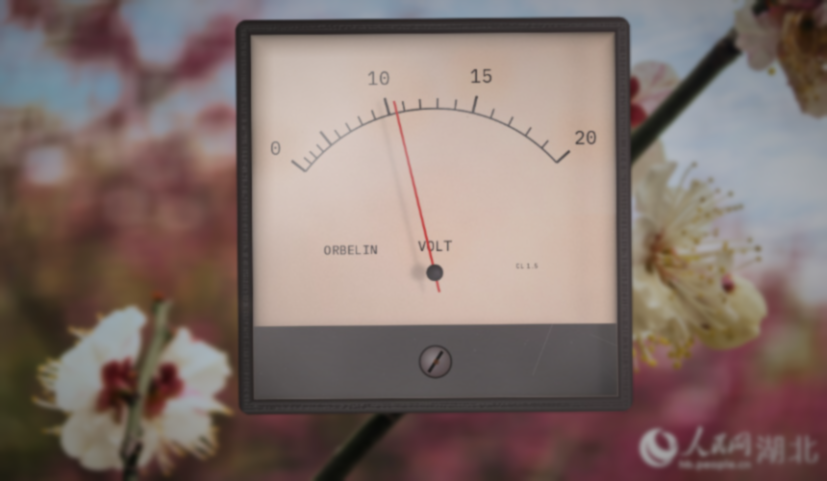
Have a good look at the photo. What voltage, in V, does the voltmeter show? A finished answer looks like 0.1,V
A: 10.5,V
